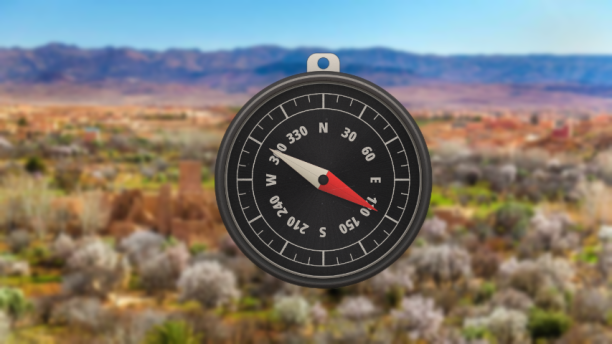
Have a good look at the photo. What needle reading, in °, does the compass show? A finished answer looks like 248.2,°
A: 120,°
